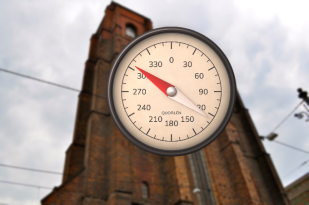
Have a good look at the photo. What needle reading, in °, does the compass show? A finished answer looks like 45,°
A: 305,°
